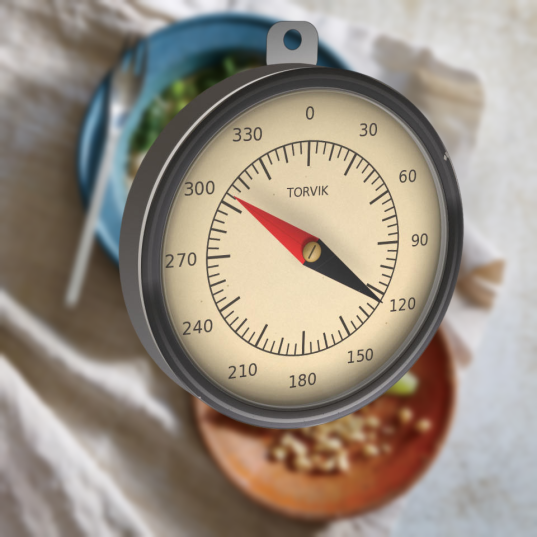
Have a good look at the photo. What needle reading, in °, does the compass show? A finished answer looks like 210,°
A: 305,°
